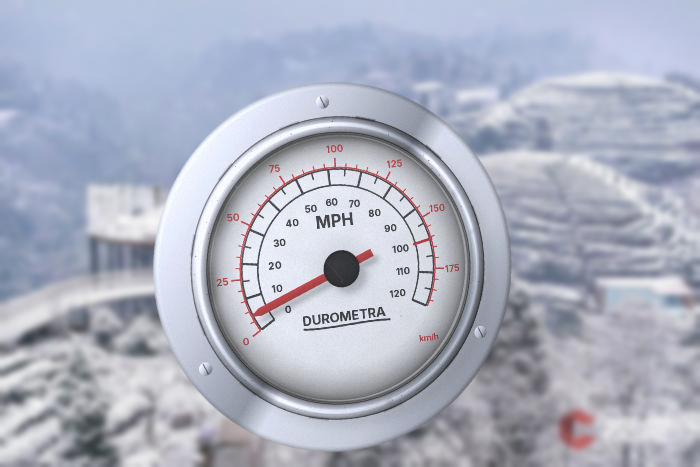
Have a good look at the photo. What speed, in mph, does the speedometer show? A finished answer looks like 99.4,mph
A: 5,mph
